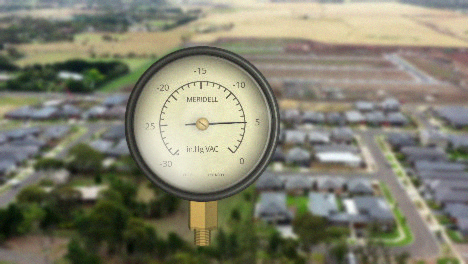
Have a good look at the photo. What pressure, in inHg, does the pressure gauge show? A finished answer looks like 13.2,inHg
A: -5,inHg
